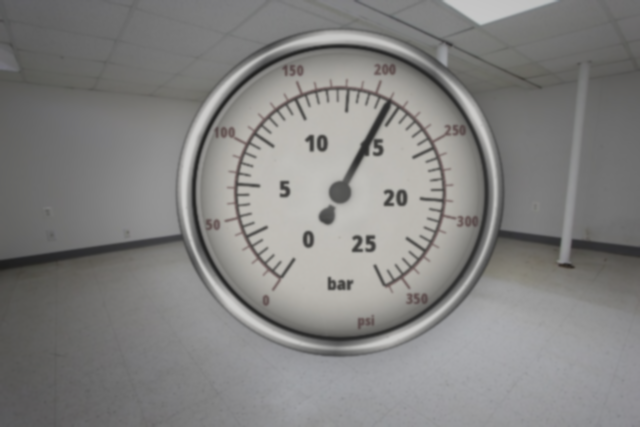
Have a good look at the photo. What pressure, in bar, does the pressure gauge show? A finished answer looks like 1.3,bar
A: 14.5,bar
